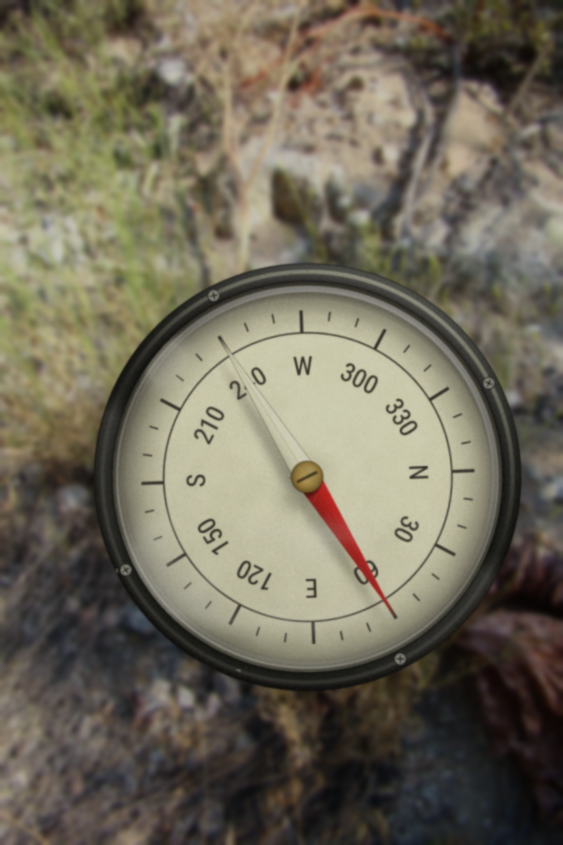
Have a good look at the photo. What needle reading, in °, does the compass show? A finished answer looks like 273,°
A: 60,°
